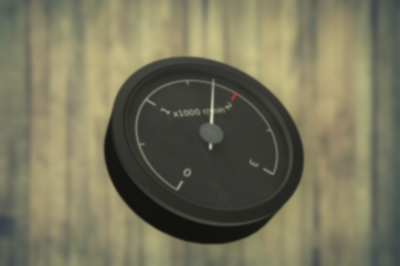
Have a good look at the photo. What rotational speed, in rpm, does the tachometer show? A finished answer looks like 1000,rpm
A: 1750,rpm
